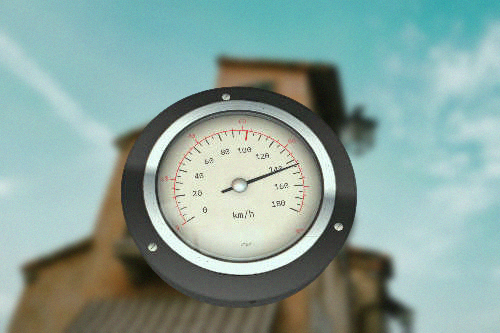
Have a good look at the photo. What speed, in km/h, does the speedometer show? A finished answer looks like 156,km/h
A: 145,km/h
